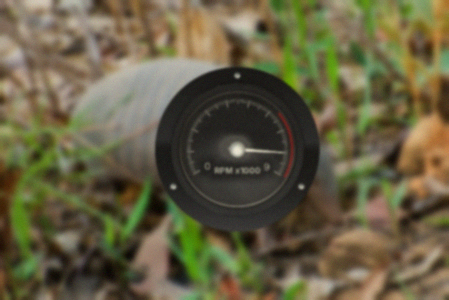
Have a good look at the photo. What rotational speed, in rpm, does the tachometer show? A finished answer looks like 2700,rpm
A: 8000,rpm
